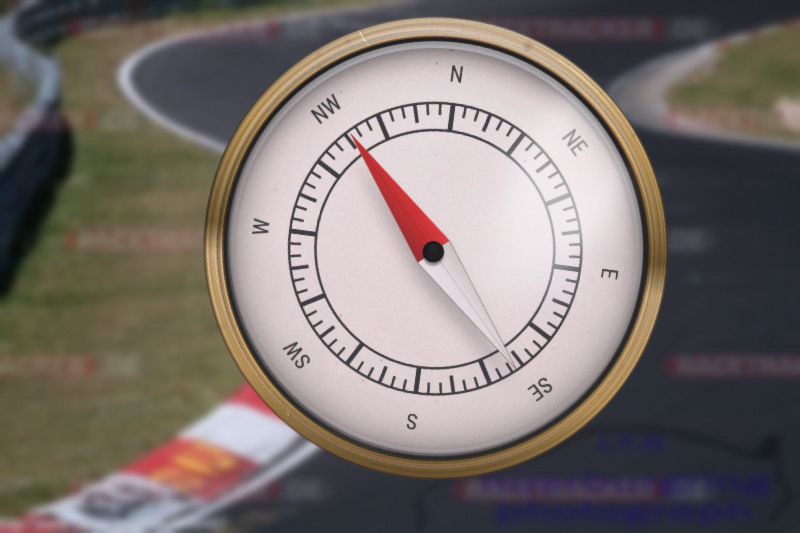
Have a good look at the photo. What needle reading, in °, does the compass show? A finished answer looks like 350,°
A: 317.5,°
